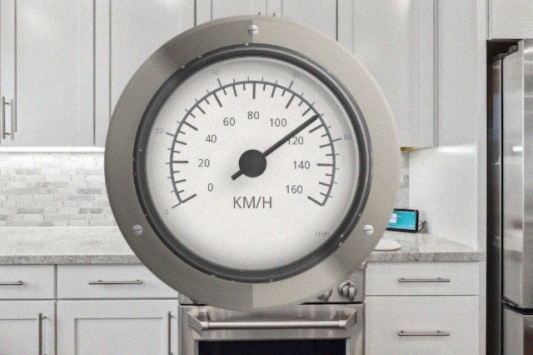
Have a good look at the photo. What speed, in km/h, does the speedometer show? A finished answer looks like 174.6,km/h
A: 115,km/h
